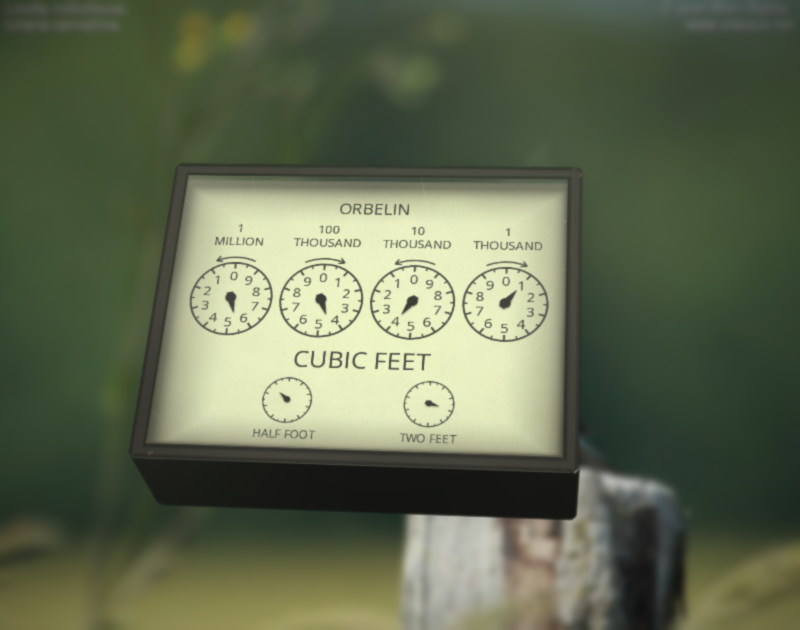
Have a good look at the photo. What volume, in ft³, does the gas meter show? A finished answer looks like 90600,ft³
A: 544100,ft³
